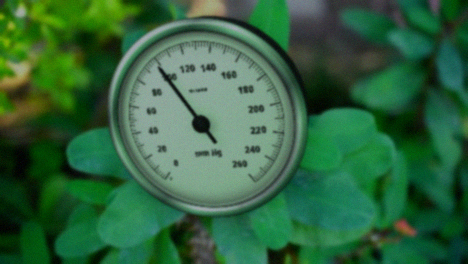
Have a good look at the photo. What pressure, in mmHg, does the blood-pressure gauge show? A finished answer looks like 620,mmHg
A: 100,mmHg
